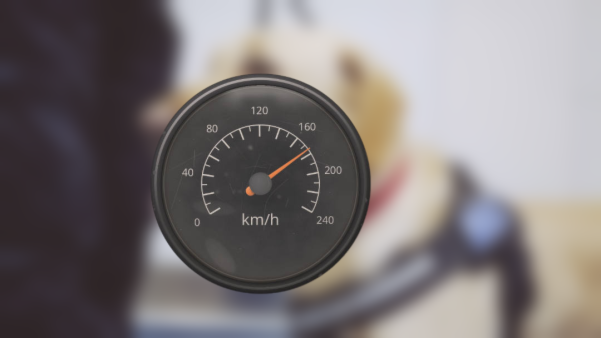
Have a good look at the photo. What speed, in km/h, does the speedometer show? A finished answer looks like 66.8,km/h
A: 175,km/h
